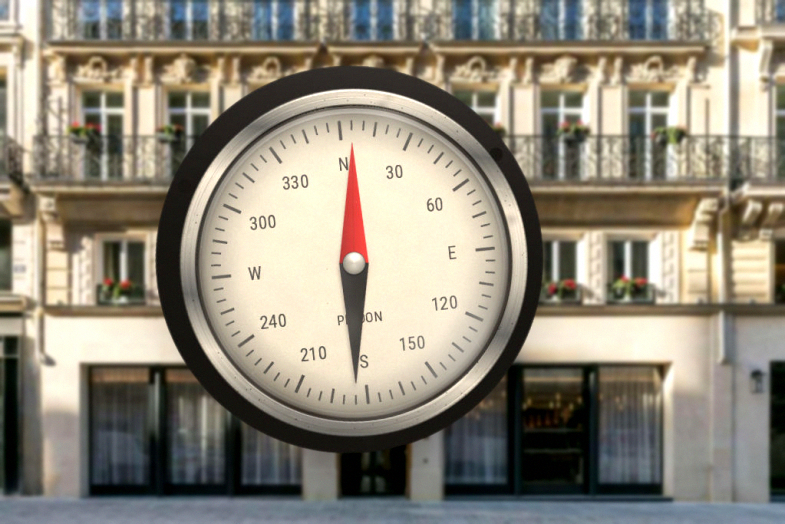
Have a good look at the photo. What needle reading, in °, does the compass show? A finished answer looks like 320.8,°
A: 5,°
